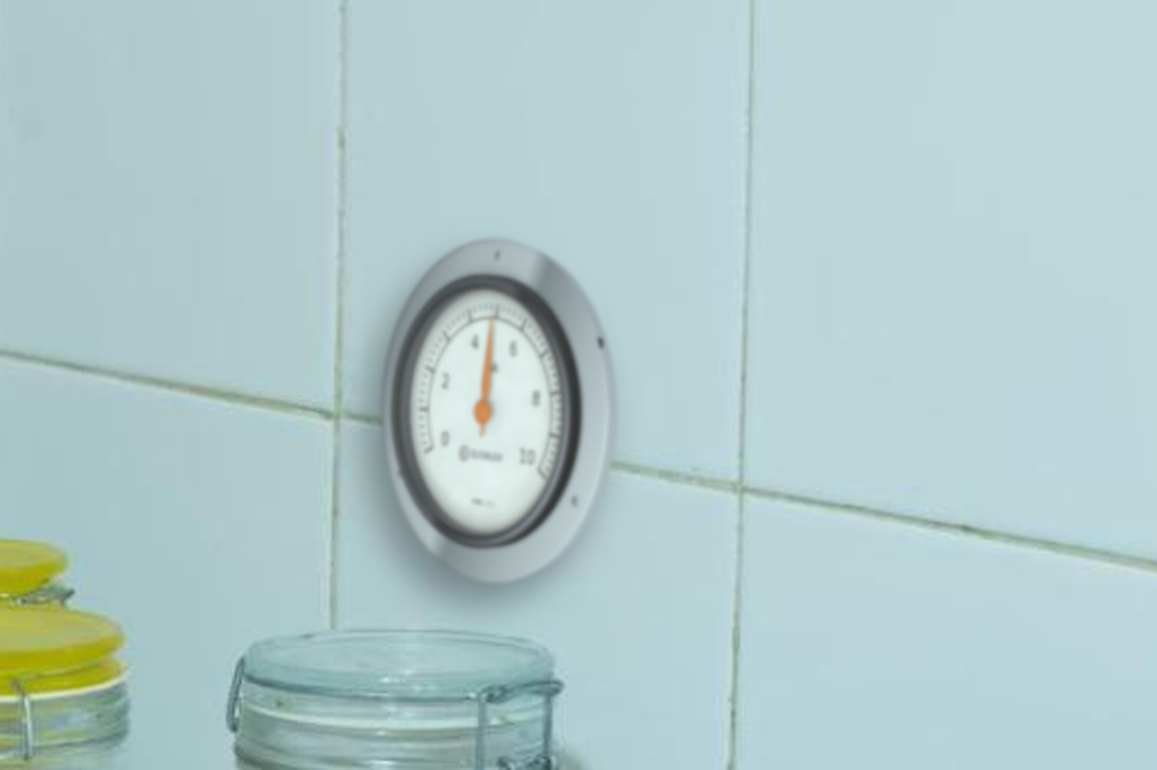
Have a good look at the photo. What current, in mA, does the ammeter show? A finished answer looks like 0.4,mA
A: 5,mA
